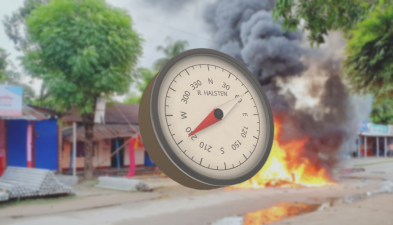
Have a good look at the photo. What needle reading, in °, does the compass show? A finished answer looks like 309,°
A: 240,°
